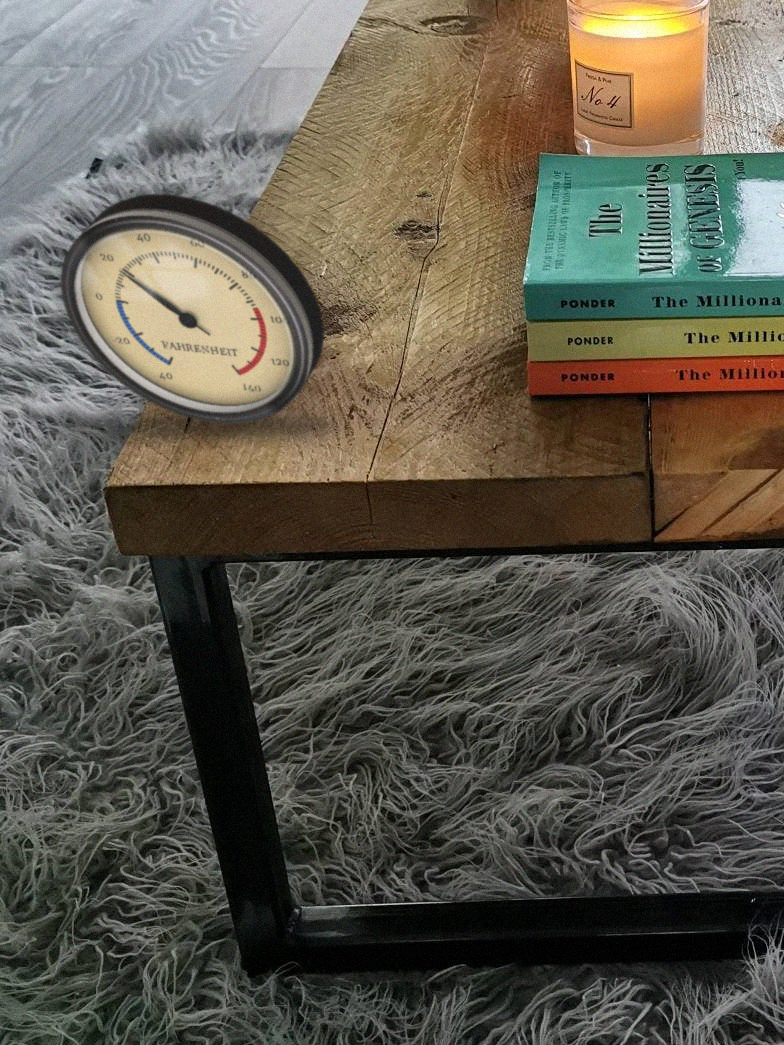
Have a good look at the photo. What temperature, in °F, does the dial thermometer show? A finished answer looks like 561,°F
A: 20,°F
